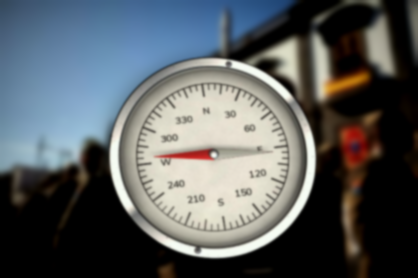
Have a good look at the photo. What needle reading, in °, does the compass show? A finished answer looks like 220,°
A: 275,°
